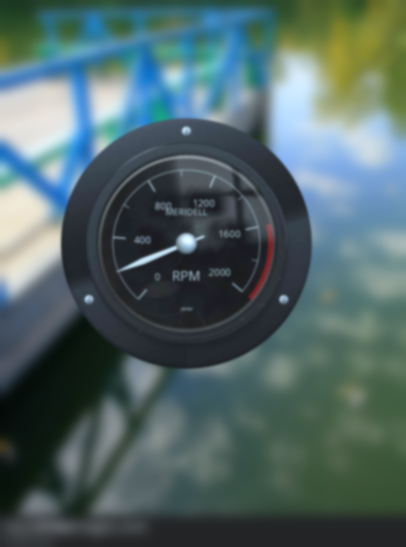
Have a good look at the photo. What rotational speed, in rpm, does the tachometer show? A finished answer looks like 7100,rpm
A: 200,rpm
